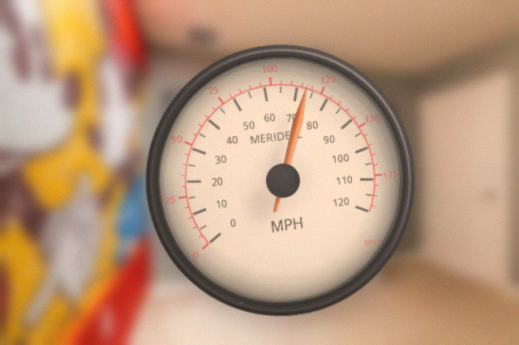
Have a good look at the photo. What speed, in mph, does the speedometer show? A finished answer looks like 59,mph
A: 72.5,mph
